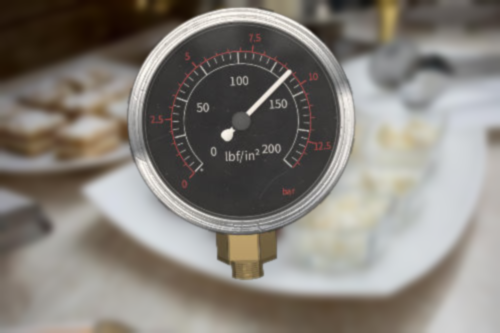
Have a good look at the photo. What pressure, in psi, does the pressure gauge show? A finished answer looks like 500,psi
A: 135,psi
